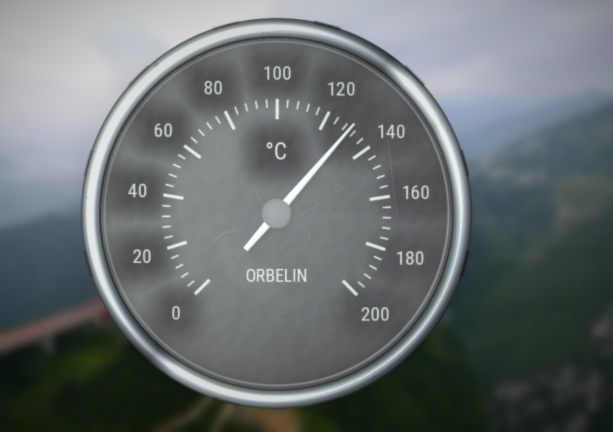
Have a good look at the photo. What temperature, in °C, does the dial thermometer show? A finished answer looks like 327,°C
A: 130,°C
